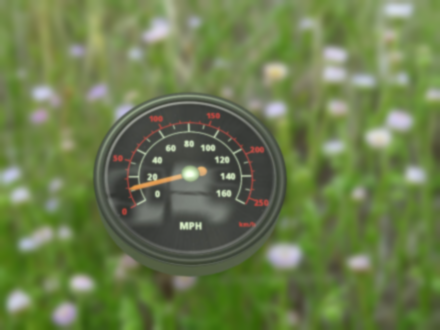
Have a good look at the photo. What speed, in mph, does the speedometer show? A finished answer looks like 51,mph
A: 10,mph
